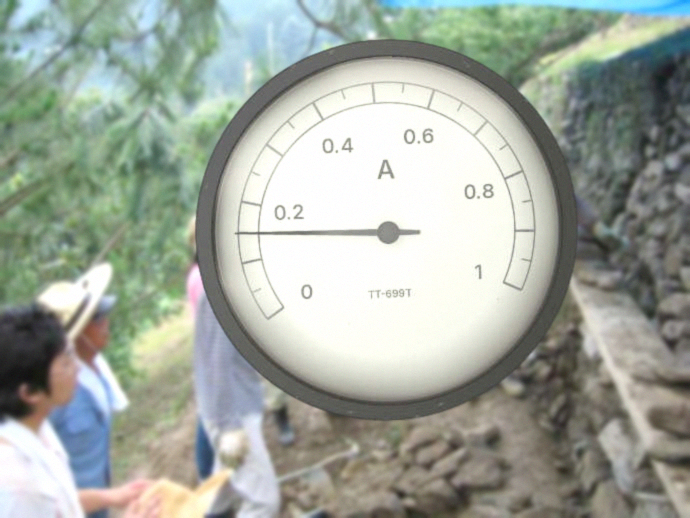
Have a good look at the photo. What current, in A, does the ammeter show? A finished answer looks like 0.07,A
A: 0.15,A
